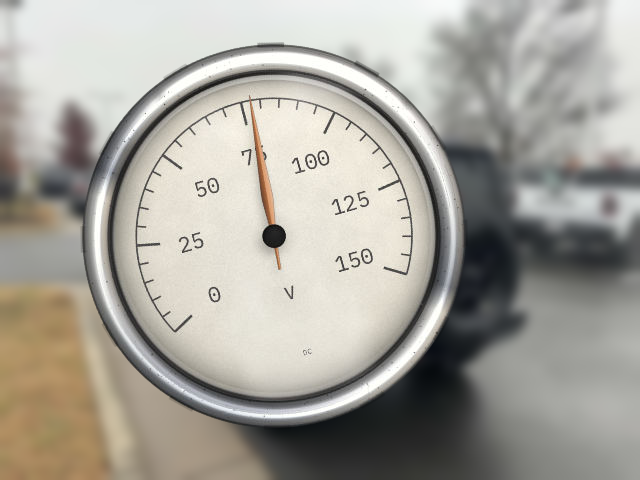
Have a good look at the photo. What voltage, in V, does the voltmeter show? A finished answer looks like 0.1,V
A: 77.5,V
